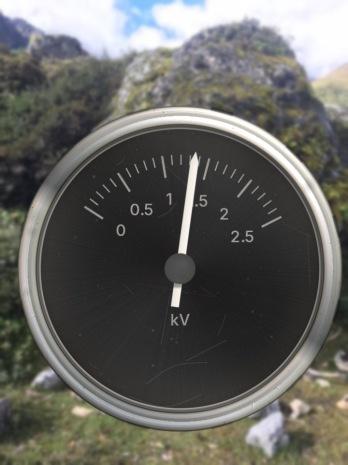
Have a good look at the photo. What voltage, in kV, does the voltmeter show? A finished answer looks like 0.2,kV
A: 1.35,kV
